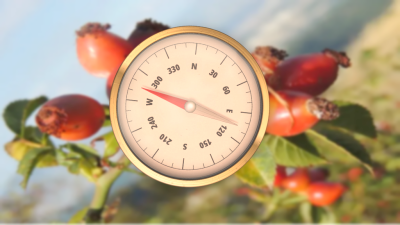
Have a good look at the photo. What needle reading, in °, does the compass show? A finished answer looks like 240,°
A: 285,°
